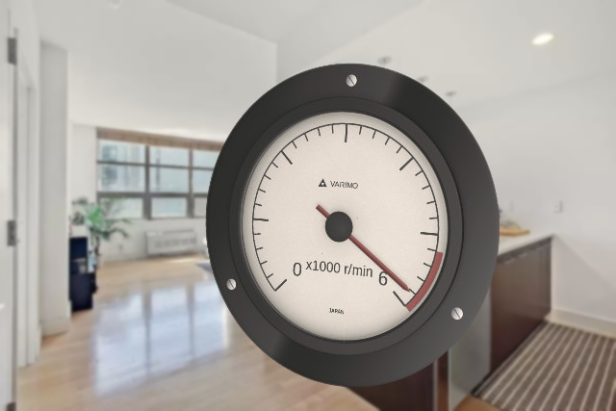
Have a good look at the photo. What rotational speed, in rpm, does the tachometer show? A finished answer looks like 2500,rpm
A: 5800,rpm
